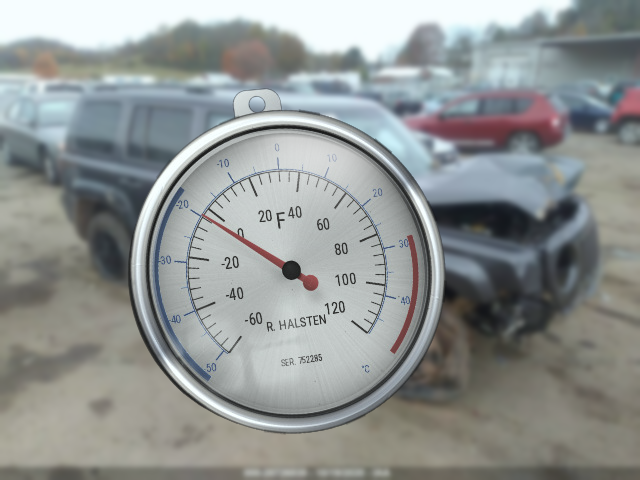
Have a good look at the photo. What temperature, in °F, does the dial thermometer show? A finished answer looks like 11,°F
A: -4,°F
